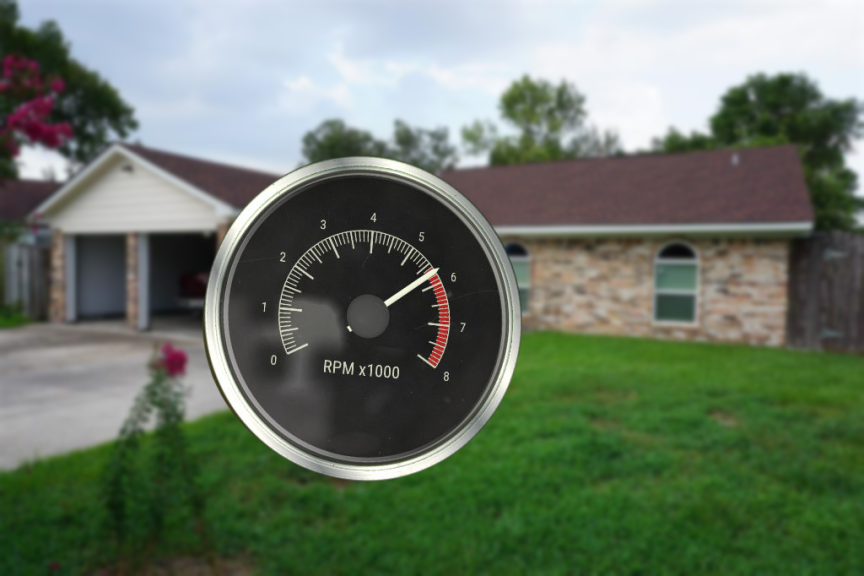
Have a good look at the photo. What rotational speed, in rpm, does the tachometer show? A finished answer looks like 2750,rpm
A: 5700,rpm
